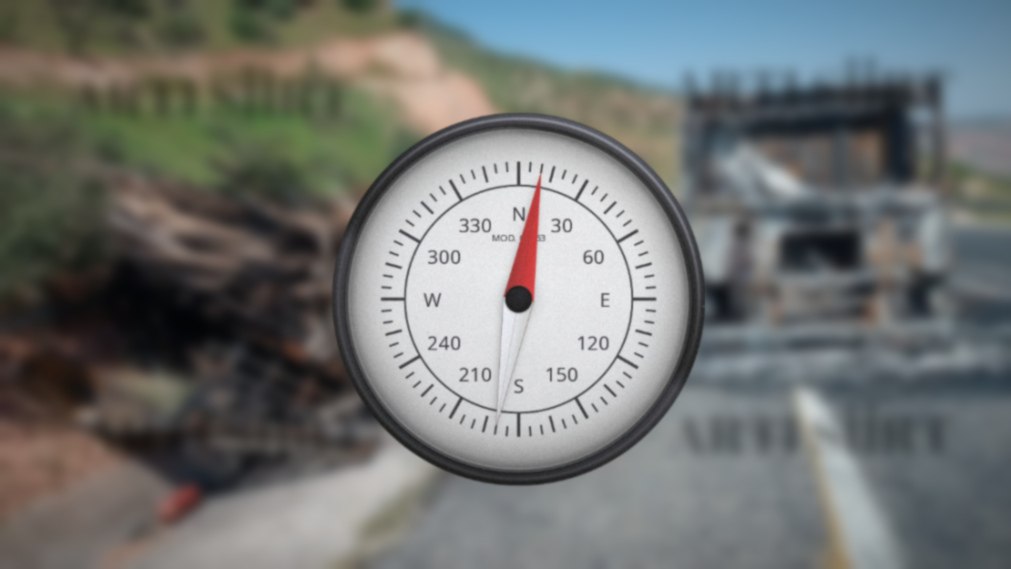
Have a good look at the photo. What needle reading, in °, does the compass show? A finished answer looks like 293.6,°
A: 10,°
